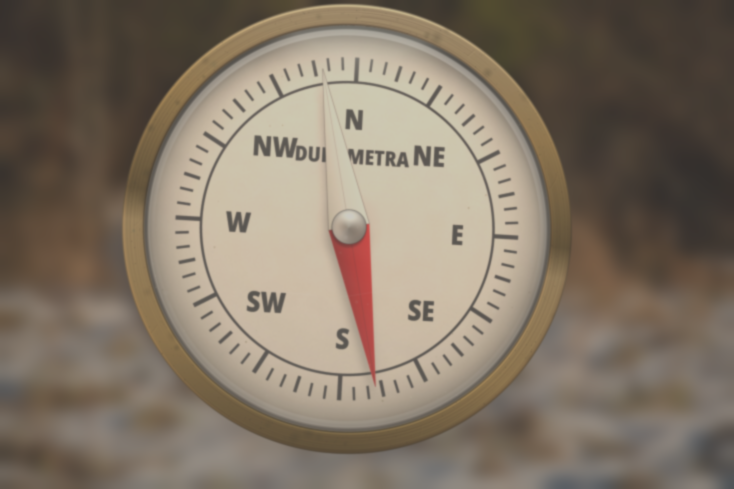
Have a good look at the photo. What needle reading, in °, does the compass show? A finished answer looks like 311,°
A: 167.5,°
